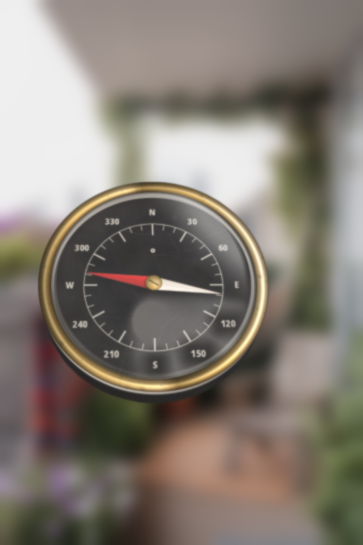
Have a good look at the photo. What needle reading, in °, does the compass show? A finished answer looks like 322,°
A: 280,°
